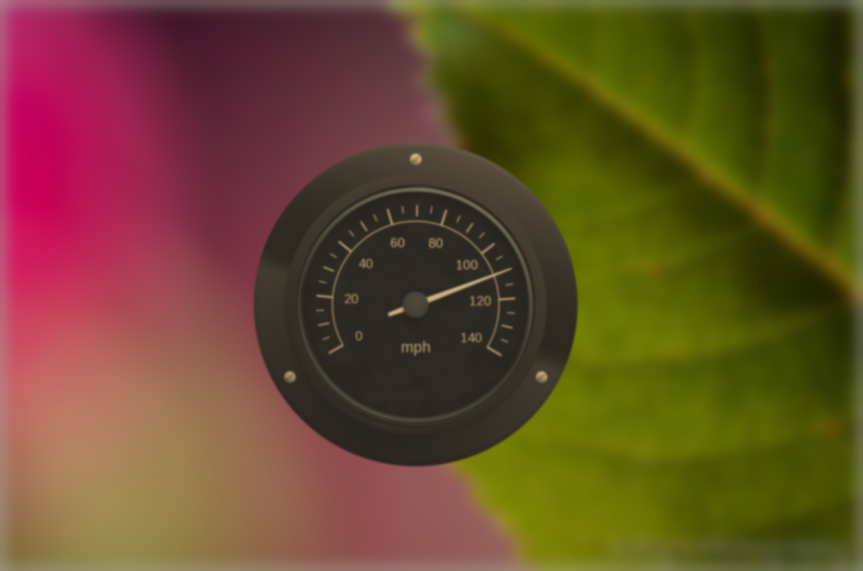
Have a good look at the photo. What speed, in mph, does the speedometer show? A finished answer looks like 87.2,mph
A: 110,mph
